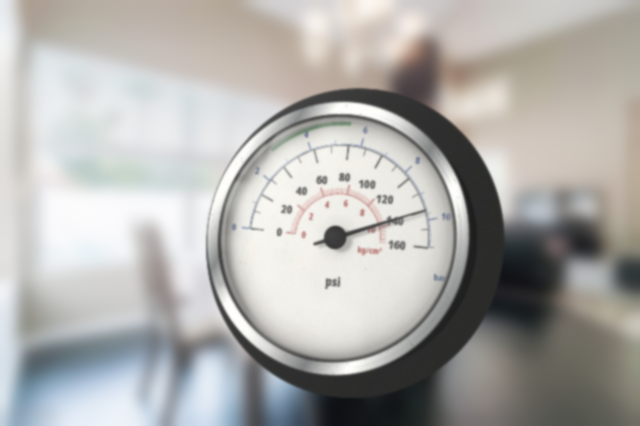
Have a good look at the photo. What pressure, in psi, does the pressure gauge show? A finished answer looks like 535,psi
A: 140,psi
